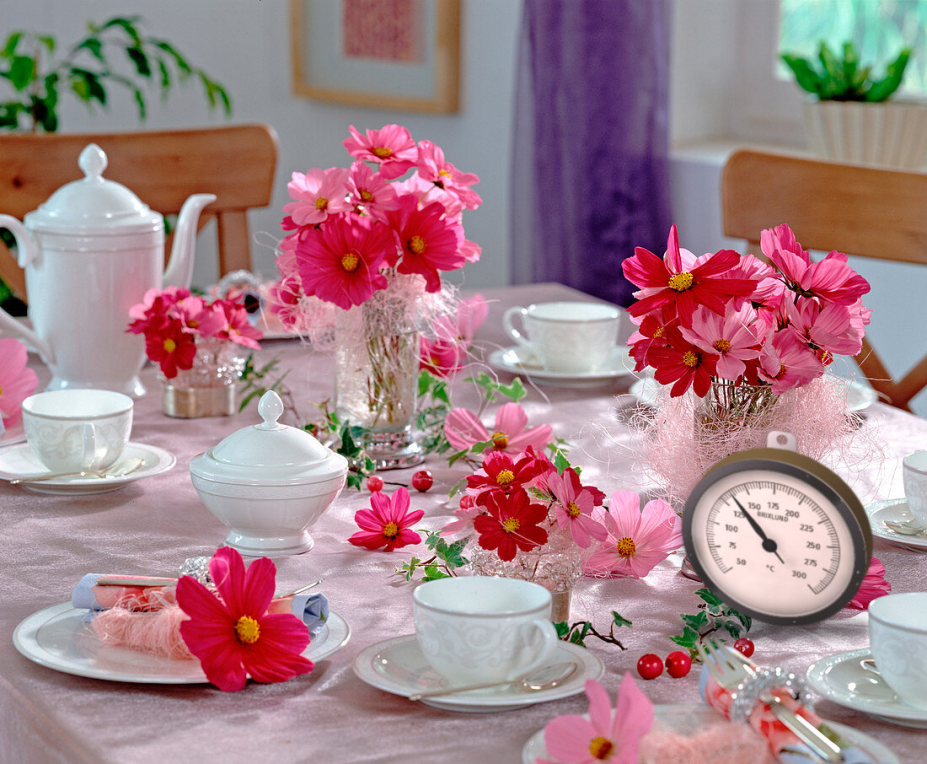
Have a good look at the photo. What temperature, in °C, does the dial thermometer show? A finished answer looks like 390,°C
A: 137.5,°C
